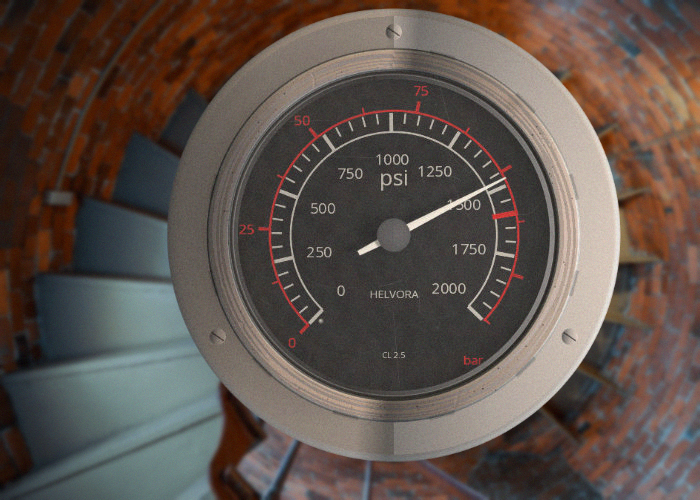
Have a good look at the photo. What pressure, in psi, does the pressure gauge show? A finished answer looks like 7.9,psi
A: 1475,psi
